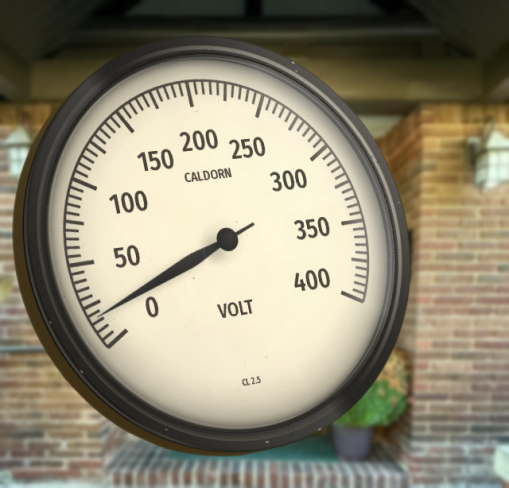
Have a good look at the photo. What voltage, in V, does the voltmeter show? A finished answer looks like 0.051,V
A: 17.5,V
